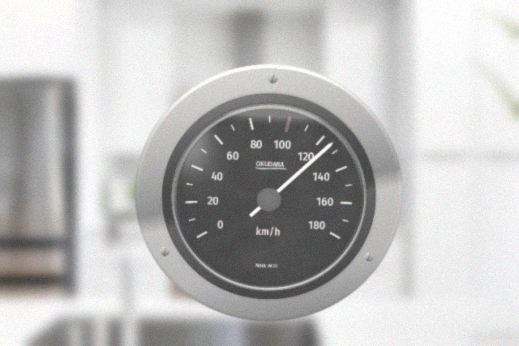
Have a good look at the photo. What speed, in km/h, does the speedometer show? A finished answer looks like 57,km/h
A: 125,km/h
